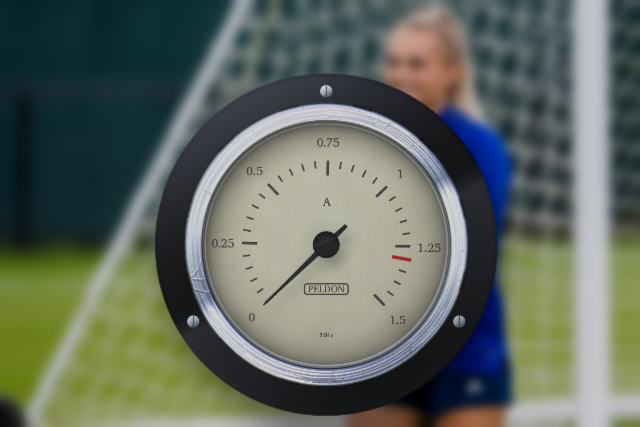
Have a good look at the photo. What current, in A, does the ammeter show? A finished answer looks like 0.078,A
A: 0,A
